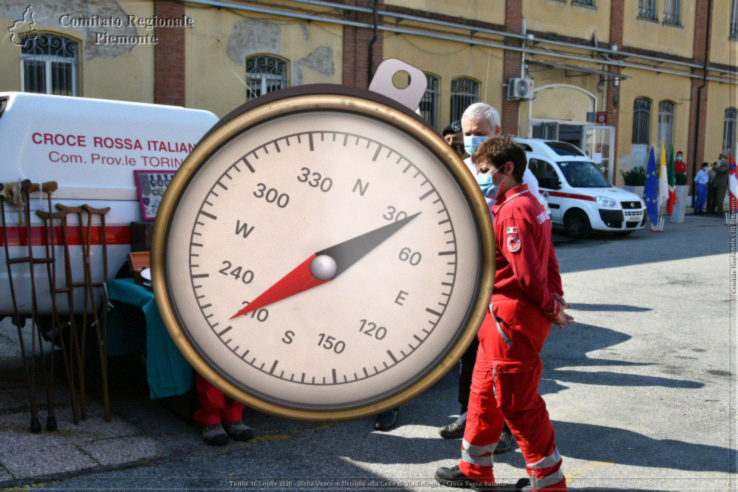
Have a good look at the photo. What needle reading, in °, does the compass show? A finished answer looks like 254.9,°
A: 215,°
